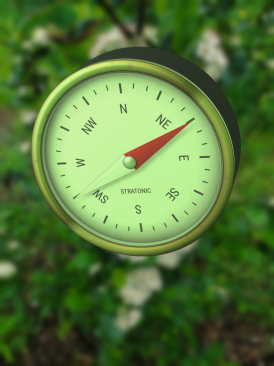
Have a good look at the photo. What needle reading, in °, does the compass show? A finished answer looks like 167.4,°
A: 60,°
